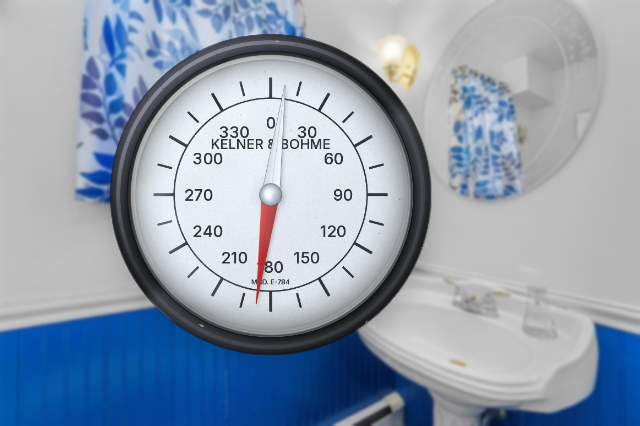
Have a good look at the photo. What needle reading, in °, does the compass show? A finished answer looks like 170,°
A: 187.5,°
